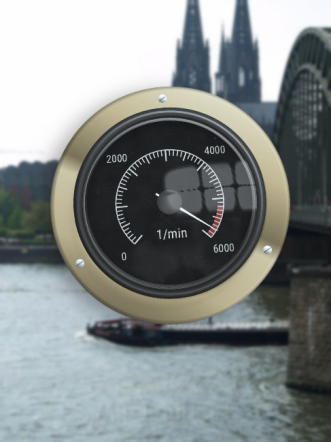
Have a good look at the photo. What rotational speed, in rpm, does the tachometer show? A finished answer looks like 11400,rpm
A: 5800,rpm
